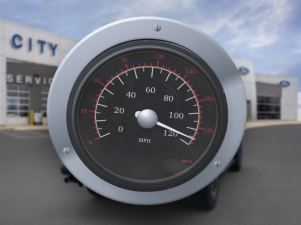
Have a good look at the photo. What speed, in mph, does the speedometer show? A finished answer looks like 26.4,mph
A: 115,mph
